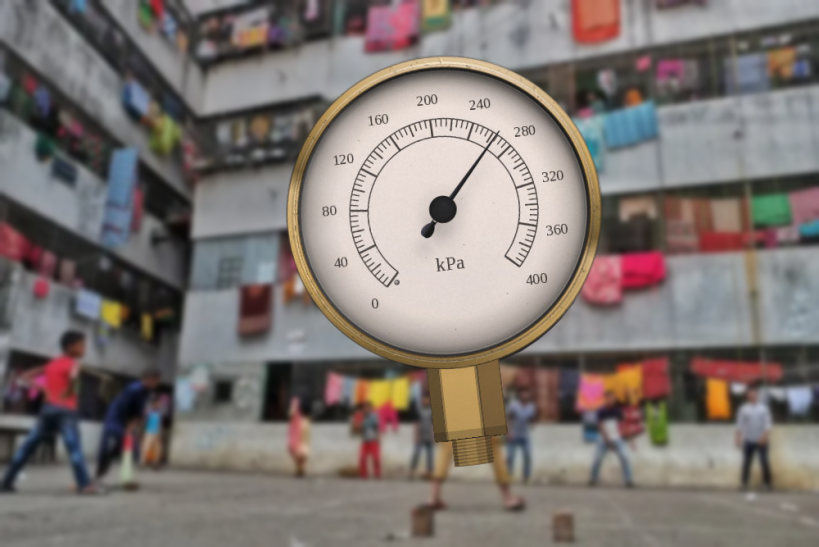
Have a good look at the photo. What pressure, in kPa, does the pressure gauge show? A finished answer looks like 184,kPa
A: 265,kPa
